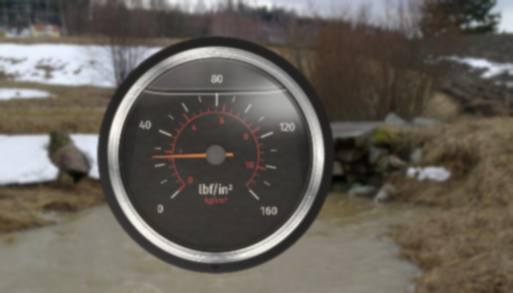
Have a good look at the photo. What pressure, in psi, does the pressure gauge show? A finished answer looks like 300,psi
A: 25,psi
